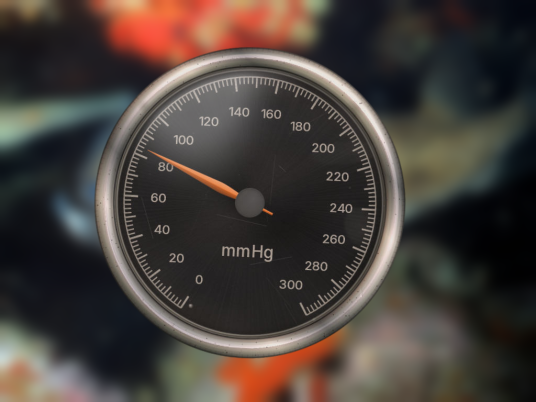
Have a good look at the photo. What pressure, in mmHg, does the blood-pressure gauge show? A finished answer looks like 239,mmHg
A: 84,mmHg
